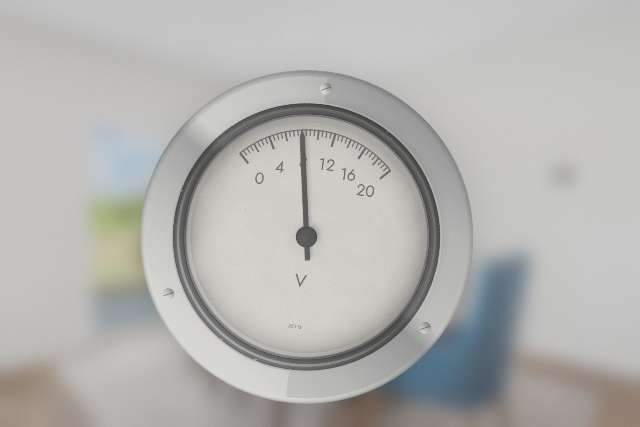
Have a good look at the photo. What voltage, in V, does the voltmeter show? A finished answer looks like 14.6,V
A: 8,V
